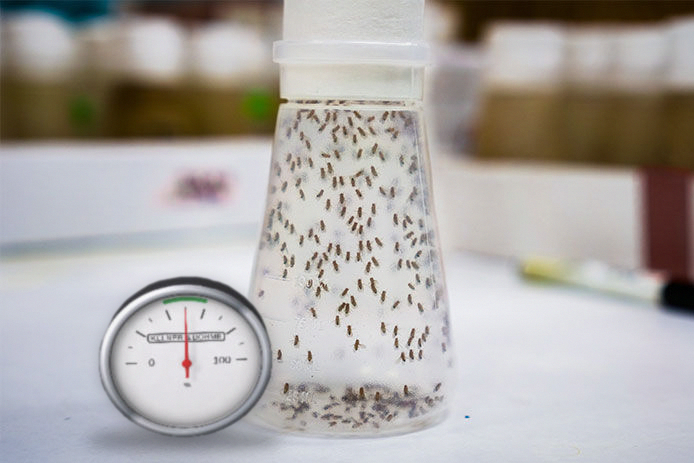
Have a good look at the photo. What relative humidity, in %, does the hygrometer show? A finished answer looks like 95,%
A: 50,%
